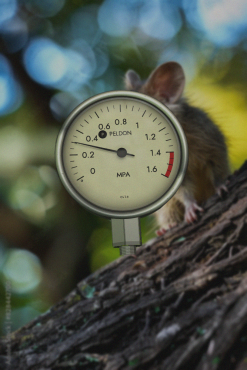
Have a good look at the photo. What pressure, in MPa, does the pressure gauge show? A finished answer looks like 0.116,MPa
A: 0.3,MPa
